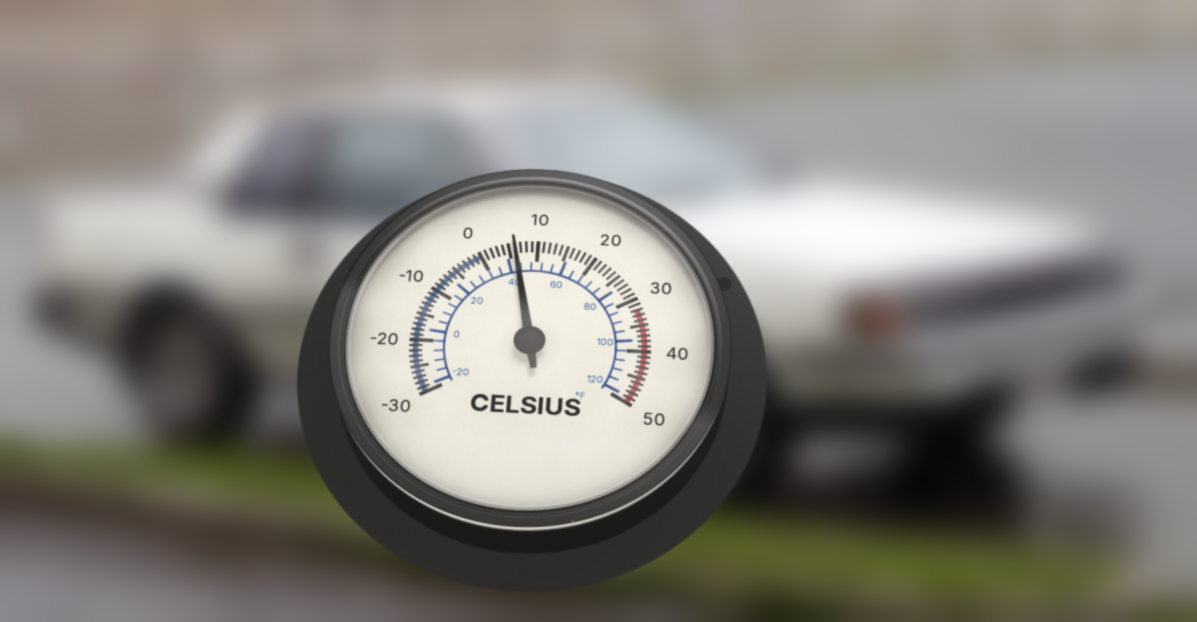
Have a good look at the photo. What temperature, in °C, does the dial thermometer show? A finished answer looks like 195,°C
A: 6,°C
